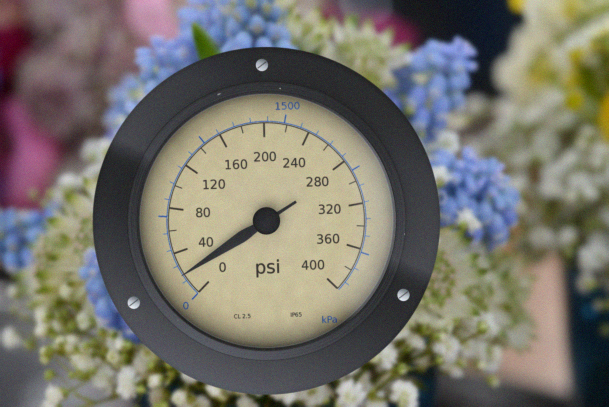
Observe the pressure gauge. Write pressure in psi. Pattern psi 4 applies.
psi 20
